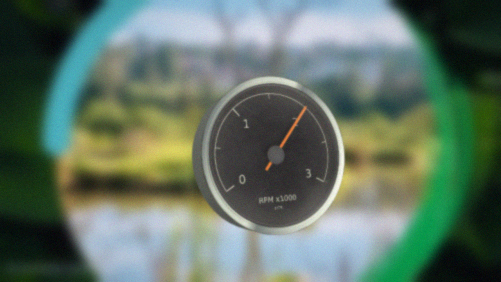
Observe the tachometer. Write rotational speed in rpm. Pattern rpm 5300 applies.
rpm 2000
